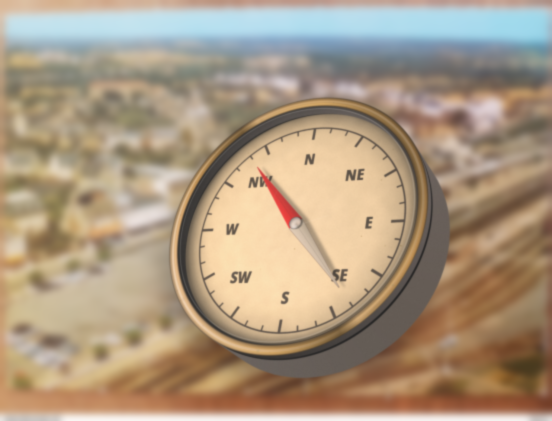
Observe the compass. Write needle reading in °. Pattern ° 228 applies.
° 320
